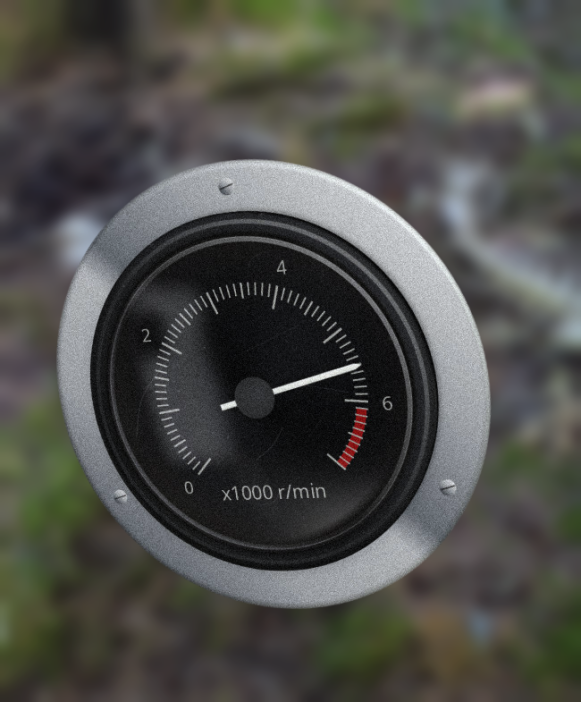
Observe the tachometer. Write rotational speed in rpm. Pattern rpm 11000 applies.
rpm 5500
